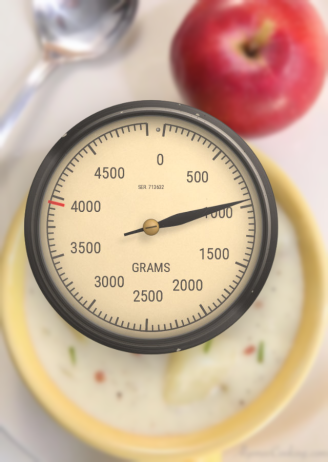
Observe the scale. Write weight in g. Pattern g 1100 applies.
g 950
